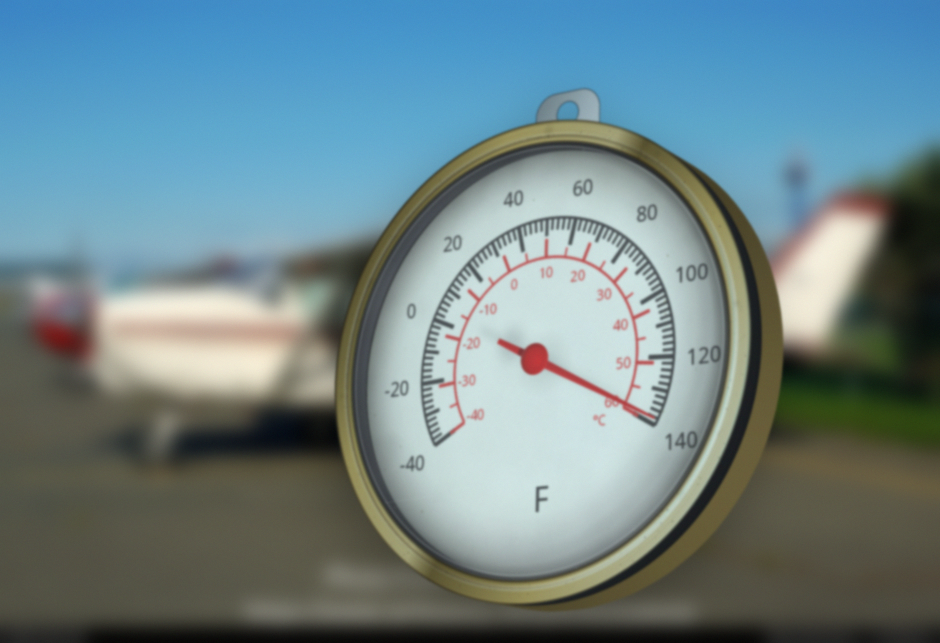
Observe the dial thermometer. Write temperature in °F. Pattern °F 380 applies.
°F 138
